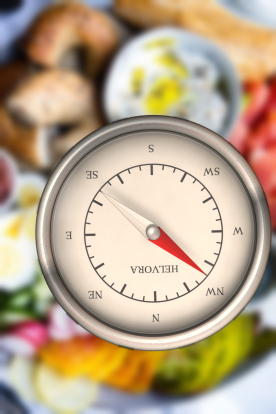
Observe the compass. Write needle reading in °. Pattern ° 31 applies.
° 310
